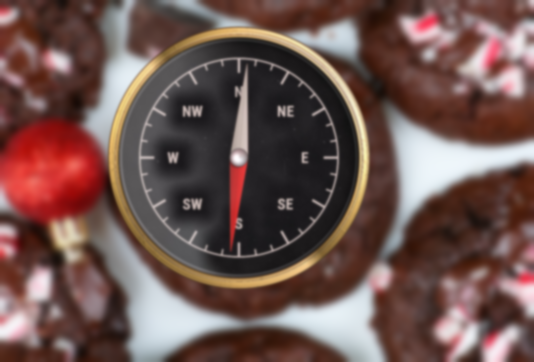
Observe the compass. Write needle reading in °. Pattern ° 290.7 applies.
° 185
